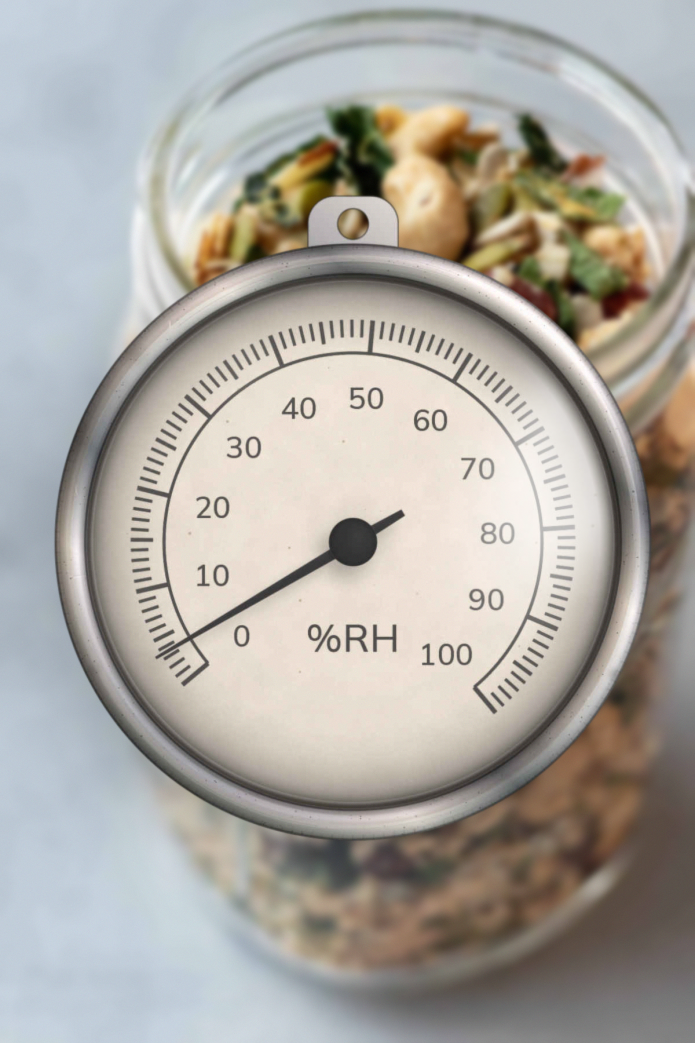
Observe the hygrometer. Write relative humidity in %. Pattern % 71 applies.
% 3.5
